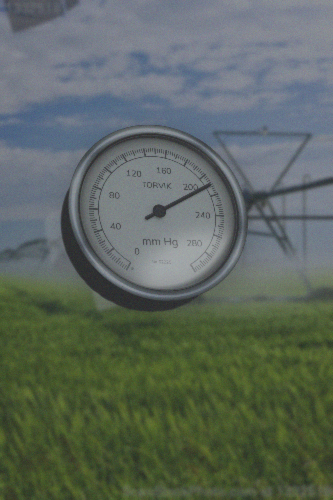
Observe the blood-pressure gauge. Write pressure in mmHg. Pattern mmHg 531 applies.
mmHg 210
